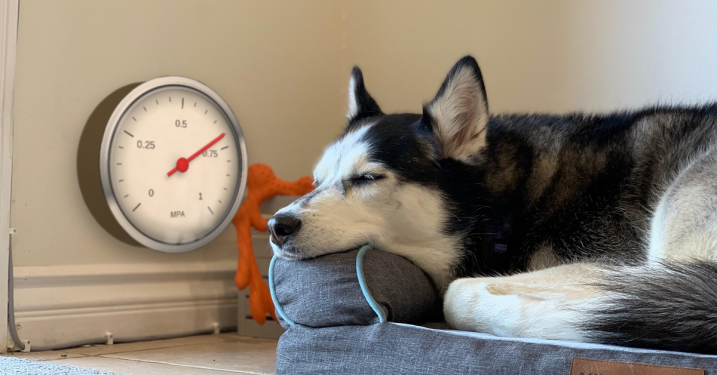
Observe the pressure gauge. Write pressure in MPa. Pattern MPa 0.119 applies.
MPa 0.7
